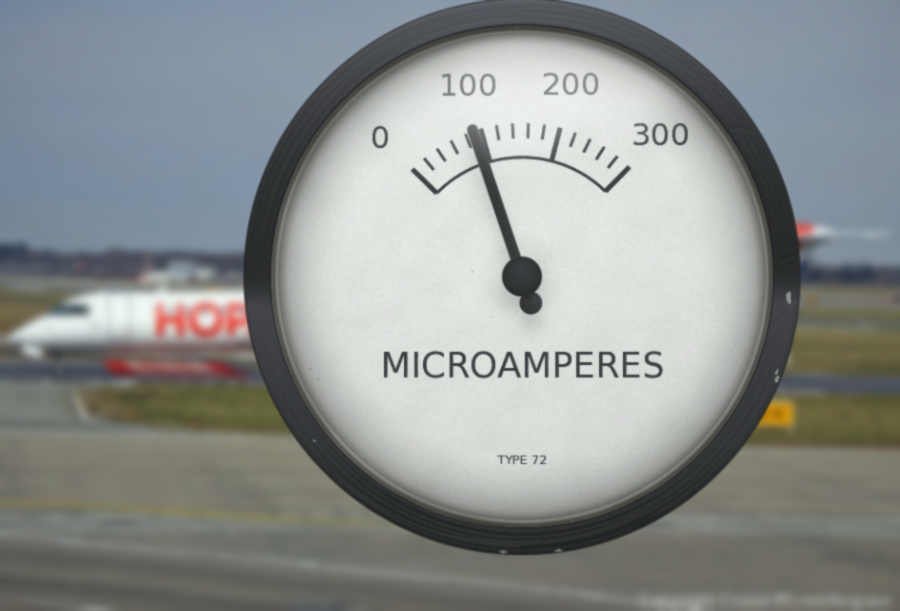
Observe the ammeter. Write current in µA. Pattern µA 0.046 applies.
µA 90
